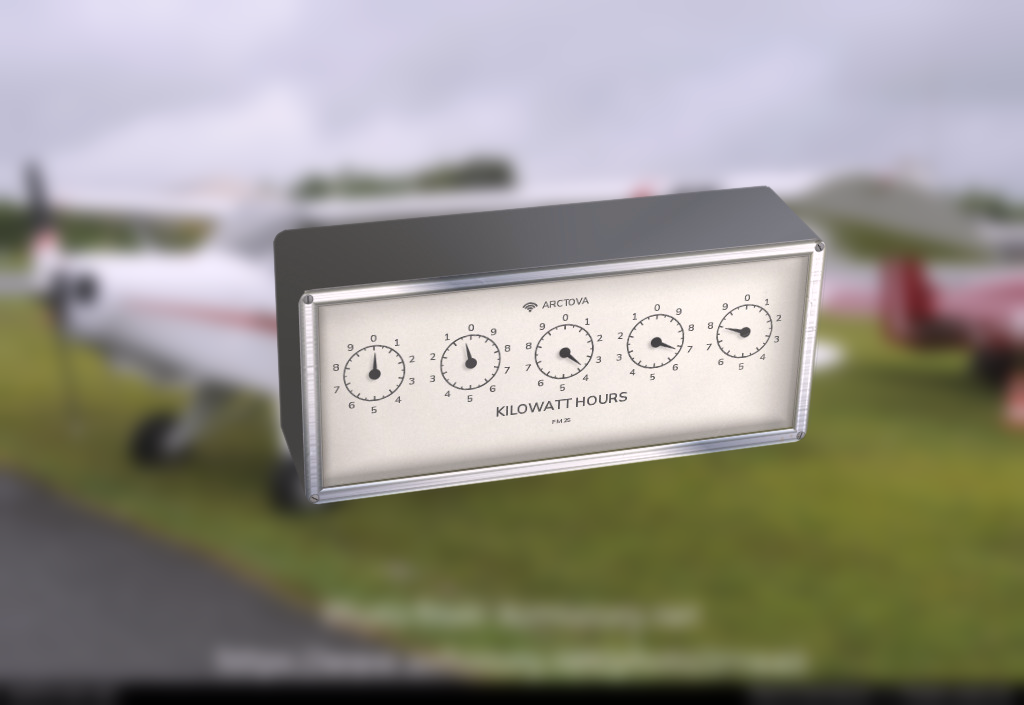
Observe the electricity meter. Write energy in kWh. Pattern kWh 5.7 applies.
kWh 368
